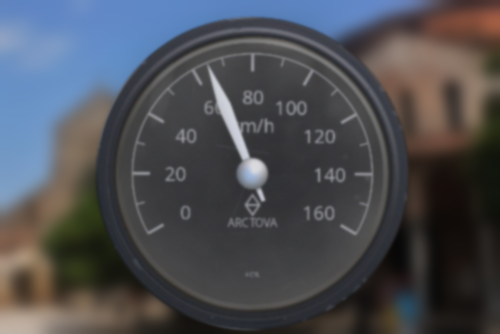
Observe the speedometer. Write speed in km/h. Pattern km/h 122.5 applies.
km/h 65
